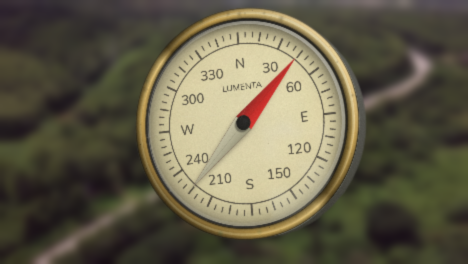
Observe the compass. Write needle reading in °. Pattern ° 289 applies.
° 45
